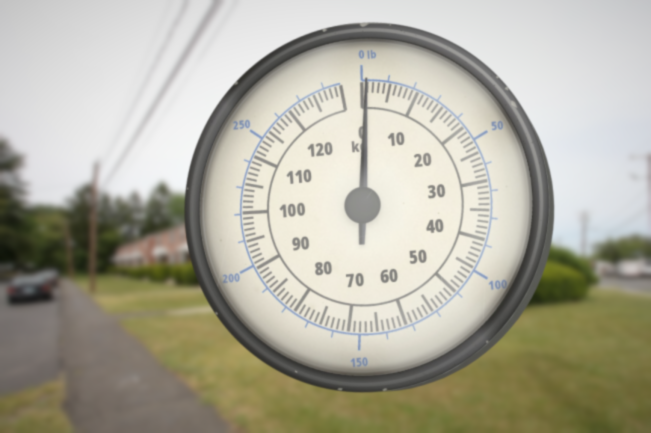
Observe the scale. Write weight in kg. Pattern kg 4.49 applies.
kg 1
